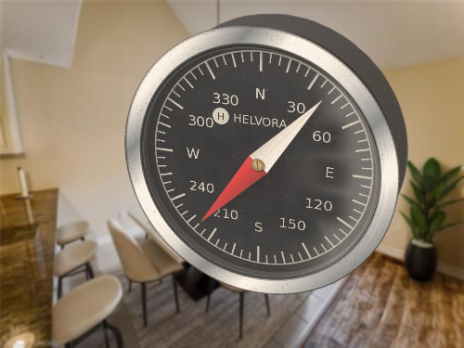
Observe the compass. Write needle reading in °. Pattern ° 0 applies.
° 220
